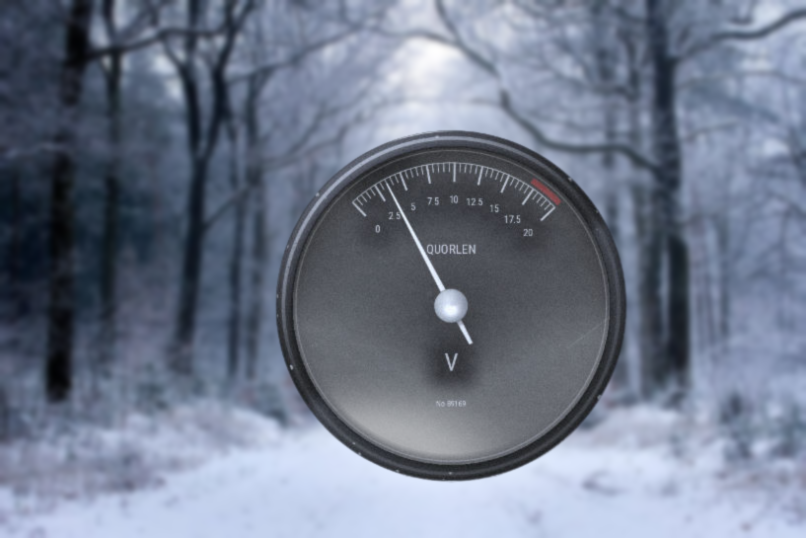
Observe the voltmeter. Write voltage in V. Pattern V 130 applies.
V 3.5
